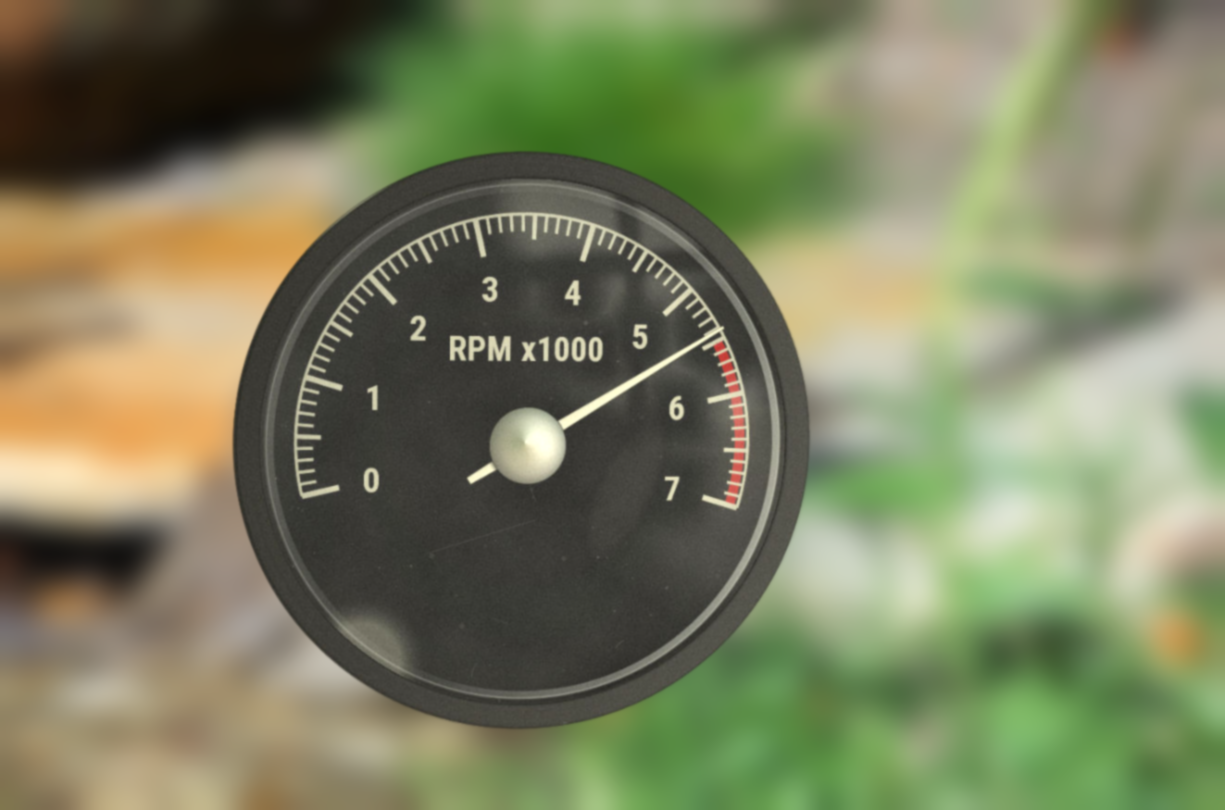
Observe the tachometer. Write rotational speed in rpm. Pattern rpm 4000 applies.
rpm 5400
